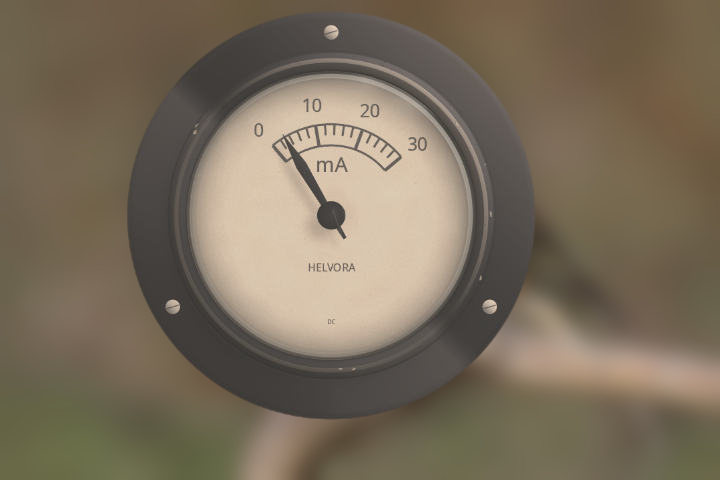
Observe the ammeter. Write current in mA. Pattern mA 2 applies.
mA 3
